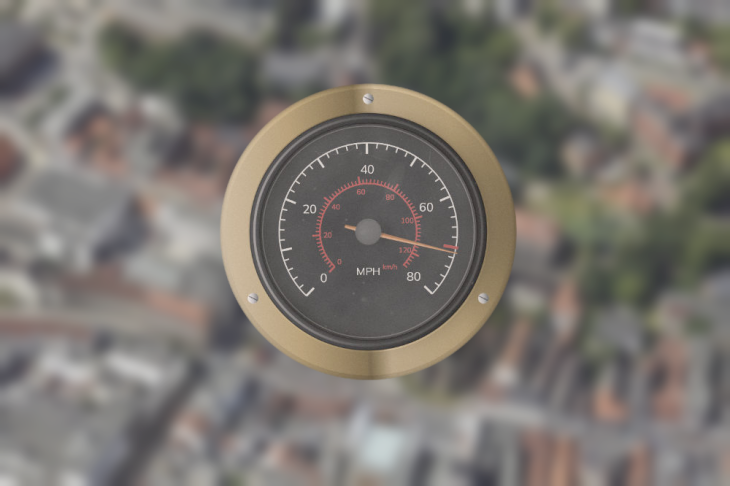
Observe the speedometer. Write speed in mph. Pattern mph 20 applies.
mph 71
